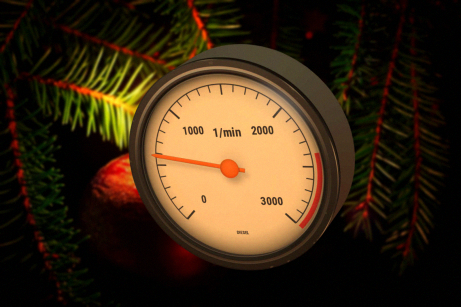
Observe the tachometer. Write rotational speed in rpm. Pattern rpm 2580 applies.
rpm 600
